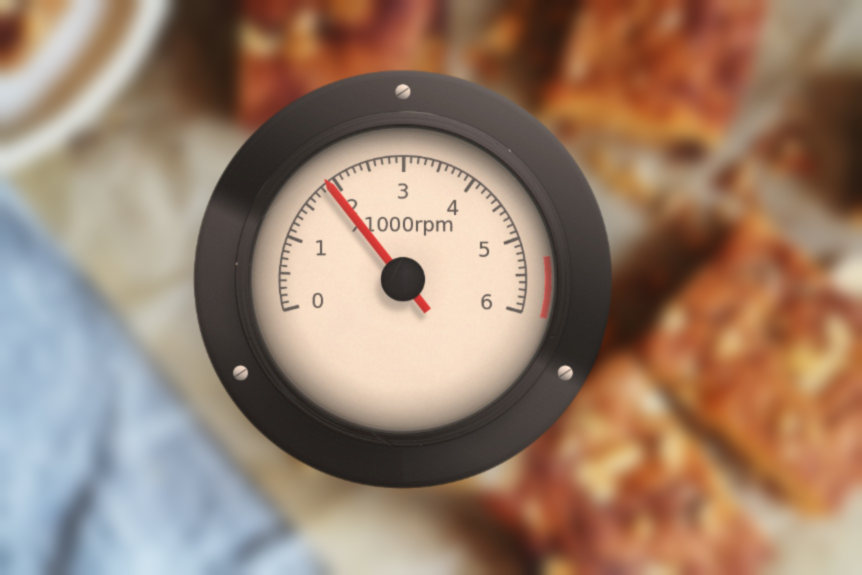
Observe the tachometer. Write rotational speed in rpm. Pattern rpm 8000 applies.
rpm 1900
